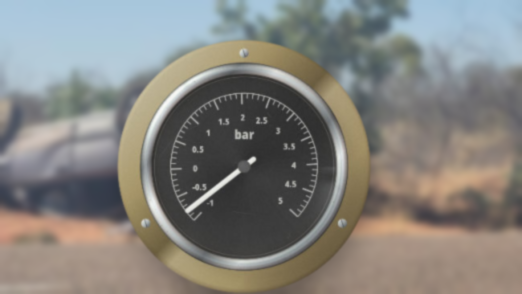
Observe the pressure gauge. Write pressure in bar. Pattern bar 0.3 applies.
bar -0.8
